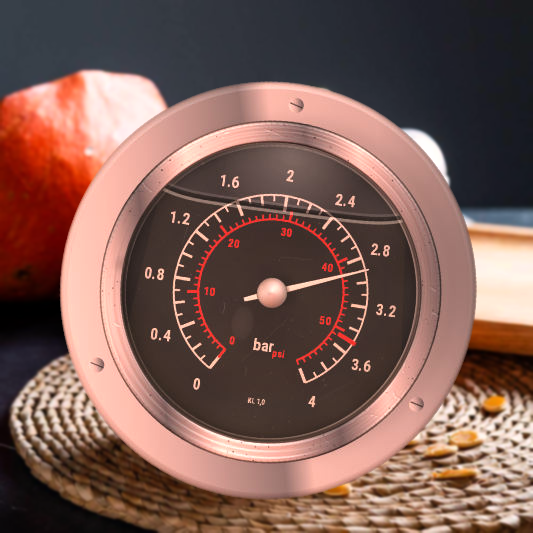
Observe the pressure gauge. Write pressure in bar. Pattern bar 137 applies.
bar 2.9
